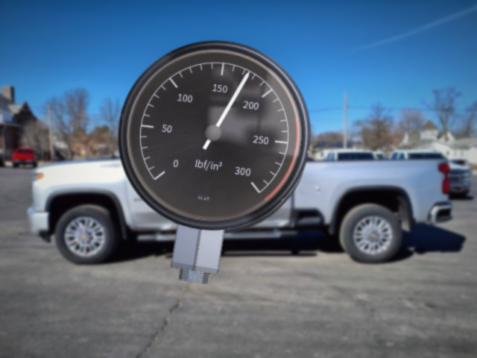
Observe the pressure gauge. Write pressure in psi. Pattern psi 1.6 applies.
psi 175
